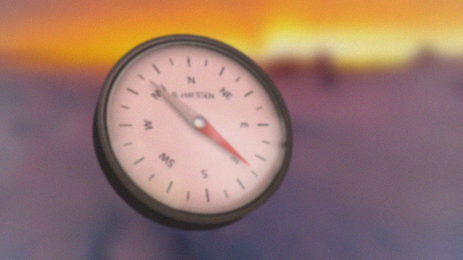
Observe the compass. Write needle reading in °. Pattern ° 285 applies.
° 135
